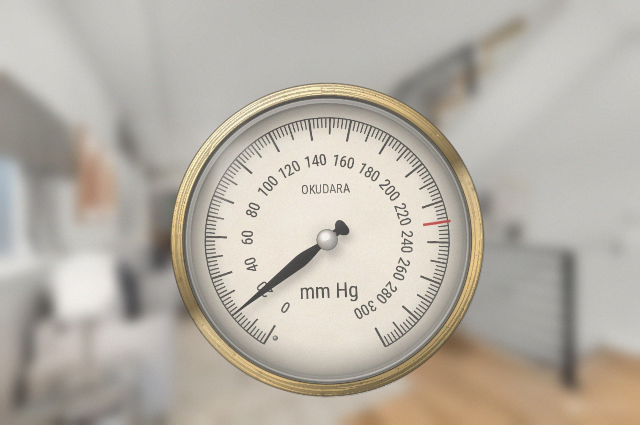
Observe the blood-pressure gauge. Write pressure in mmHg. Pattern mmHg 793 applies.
mmHg 20
